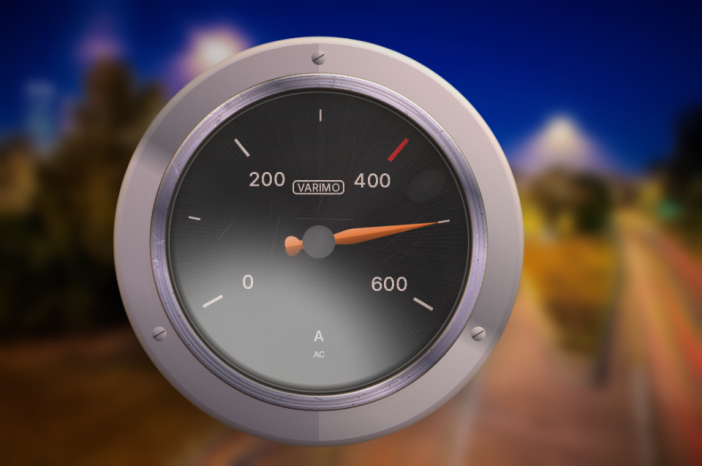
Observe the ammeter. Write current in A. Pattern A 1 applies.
A 500
